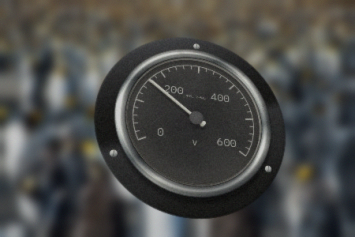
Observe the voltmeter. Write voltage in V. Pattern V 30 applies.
V 160
